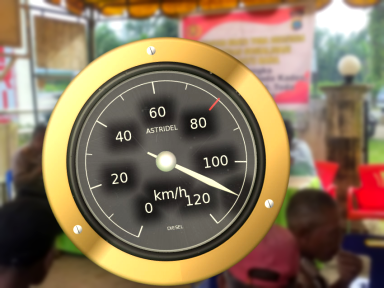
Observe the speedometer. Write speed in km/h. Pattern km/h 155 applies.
km/h 110
